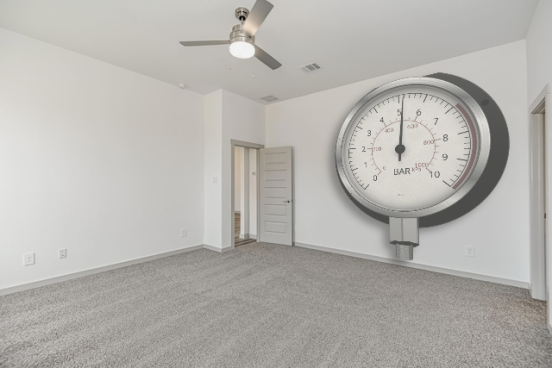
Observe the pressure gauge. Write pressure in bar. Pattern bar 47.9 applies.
bar 5.2
